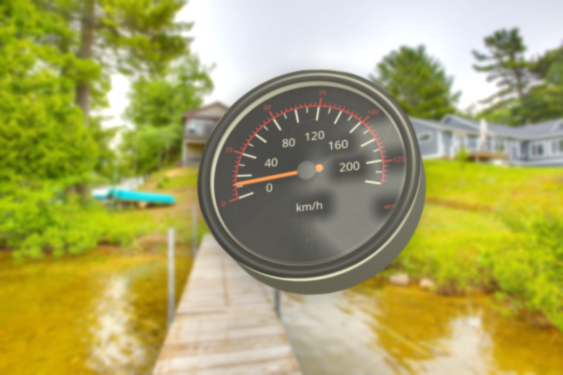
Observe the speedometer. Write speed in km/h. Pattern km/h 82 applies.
km/h 10
